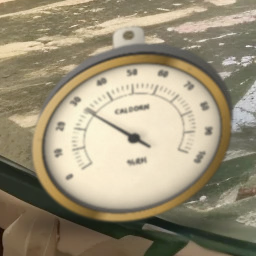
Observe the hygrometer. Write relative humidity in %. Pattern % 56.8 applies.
% 30
